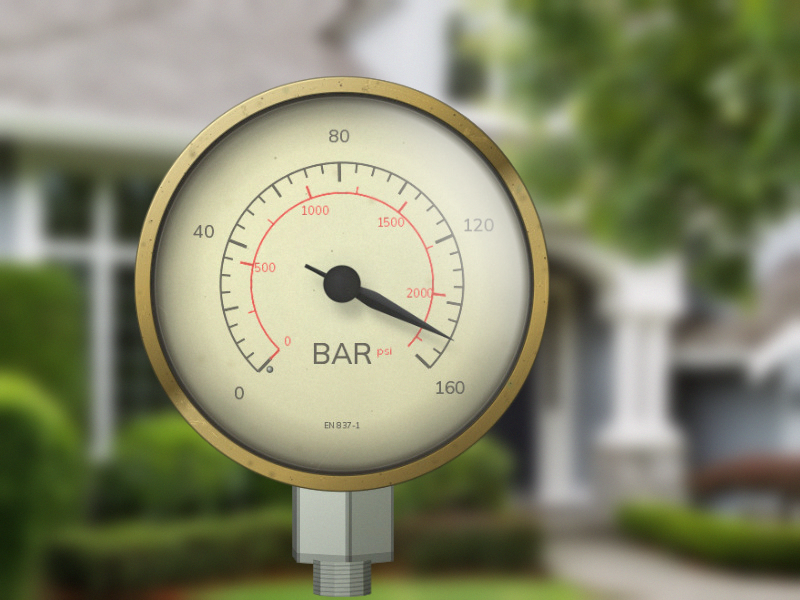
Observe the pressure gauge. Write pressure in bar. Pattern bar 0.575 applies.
bar 150
